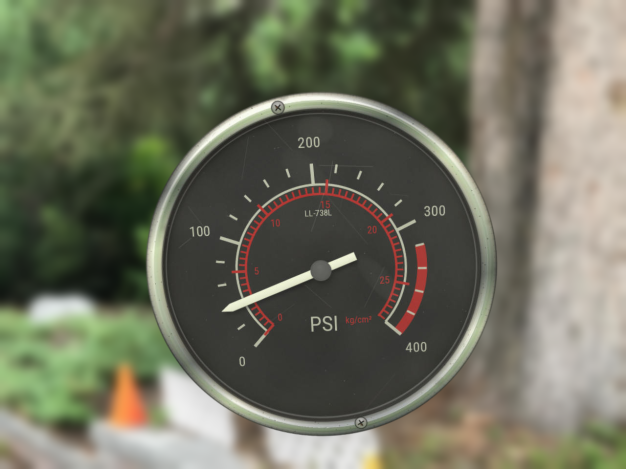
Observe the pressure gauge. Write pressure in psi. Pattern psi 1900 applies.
psi 40
